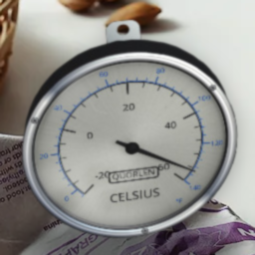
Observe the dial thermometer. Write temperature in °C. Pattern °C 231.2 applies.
°C 56
